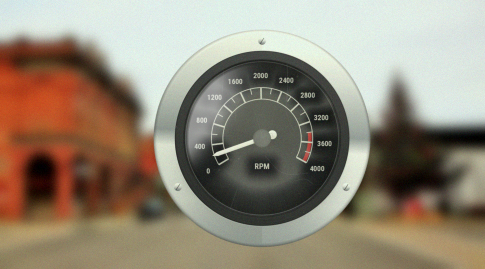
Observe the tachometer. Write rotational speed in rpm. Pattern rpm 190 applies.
rpm 200
